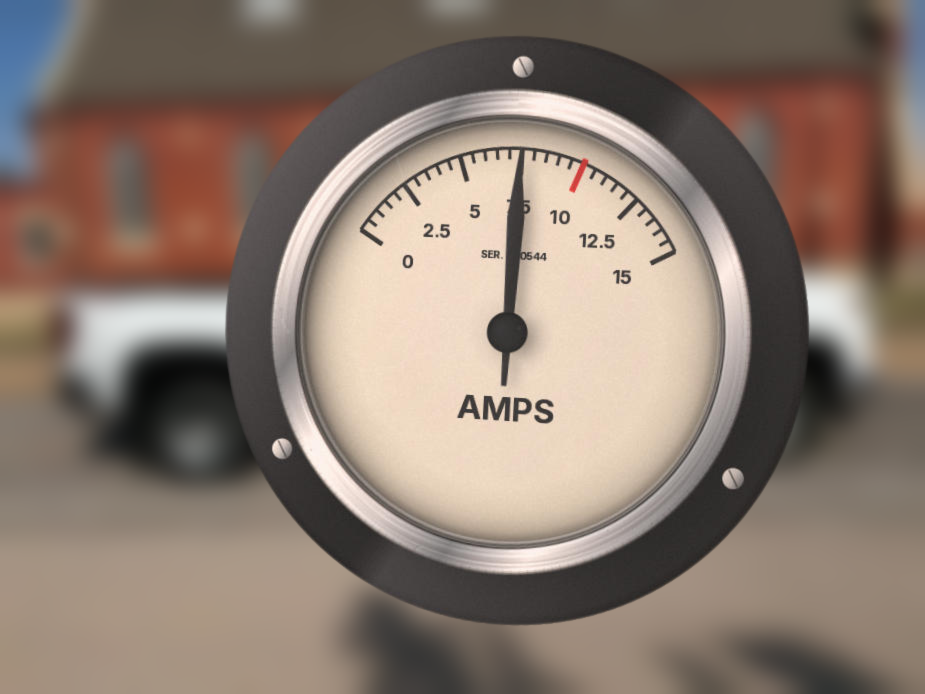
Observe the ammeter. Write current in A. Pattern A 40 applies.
A 7.5
